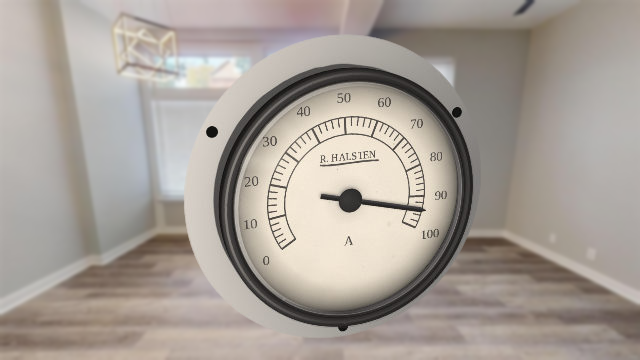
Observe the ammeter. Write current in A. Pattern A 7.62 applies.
A 94
